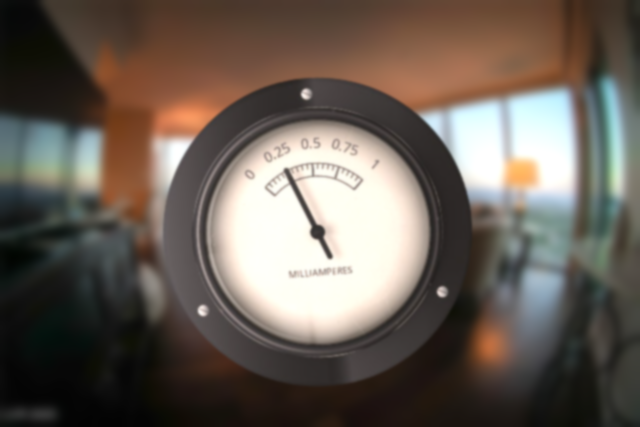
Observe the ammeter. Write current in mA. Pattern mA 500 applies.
mA 0.25
